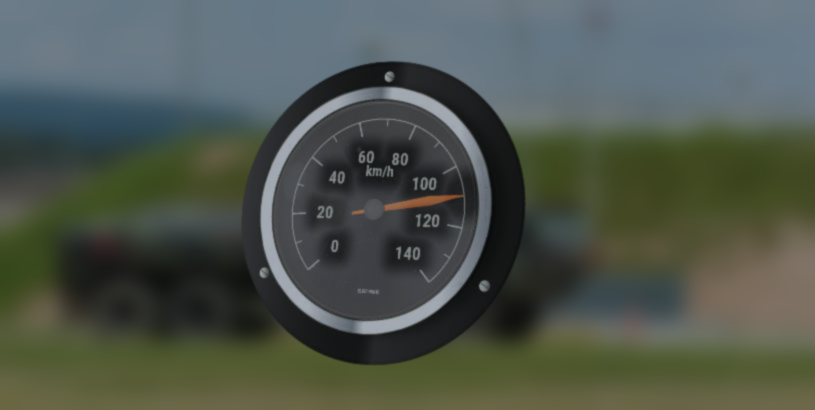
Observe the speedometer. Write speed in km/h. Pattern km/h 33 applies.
km/h 110
